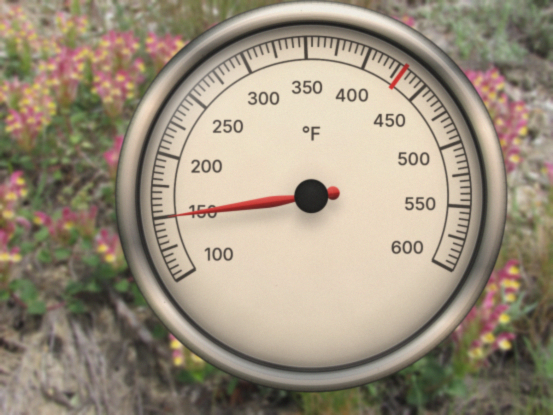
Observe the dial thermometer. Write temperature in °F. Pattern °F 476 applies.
°F 150
